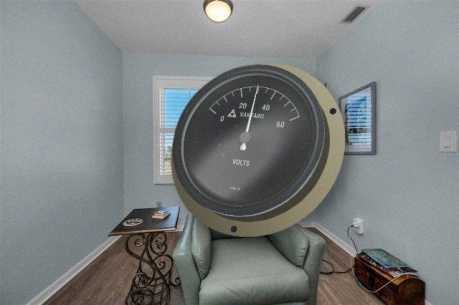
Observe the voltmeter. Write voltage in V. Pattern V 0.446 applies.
V 30
